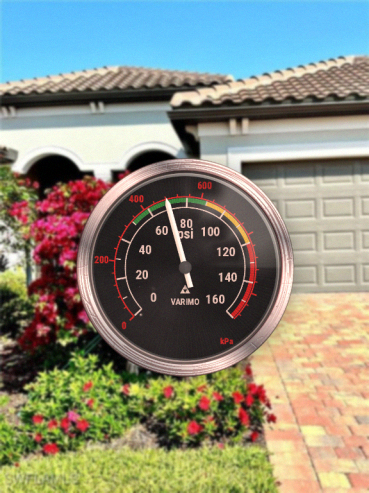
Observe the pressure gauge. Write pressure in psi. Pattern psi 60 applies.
psi 70
